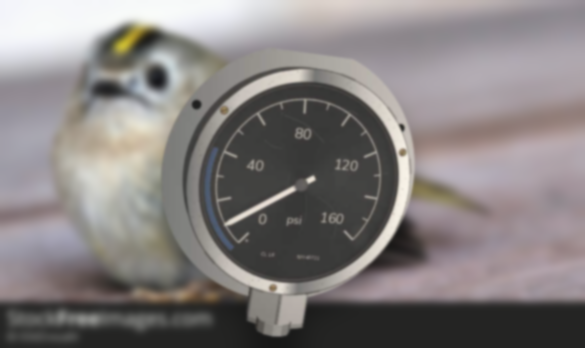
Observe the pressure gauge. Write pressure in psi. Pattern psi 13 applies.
psi 10
